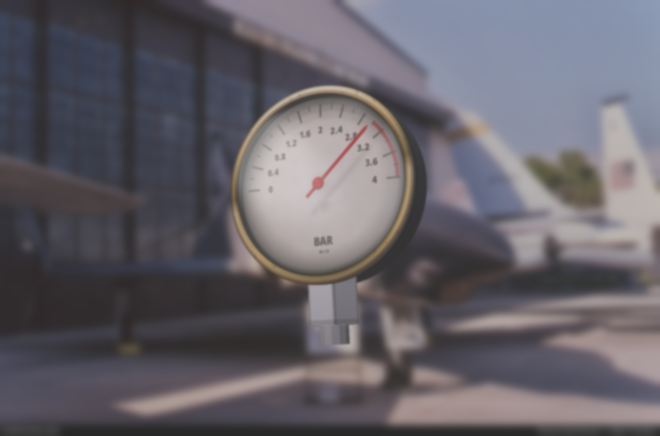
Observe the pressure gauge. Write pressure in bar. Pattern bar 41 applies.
bar 3
